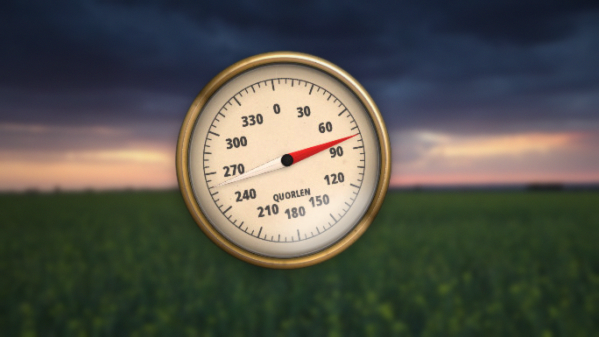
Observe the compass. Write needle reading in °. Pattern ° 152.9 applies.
° 80
